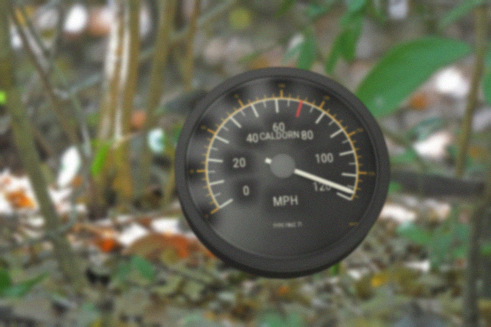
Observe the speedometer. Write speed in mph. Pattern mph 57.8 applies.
mph 117.5
